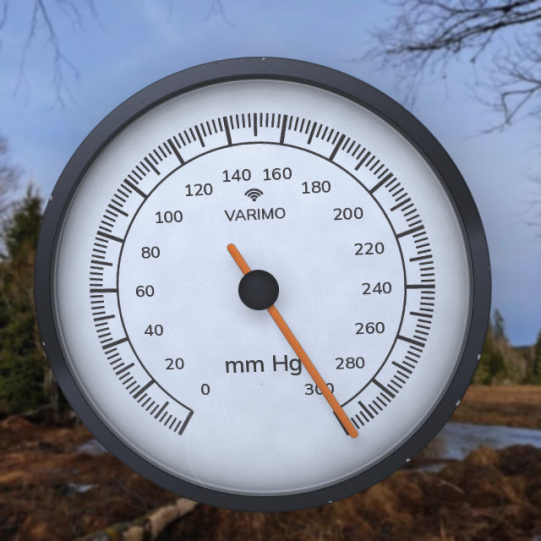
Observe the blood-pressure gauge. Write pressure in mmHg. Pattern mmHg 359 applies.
mmHg 298
